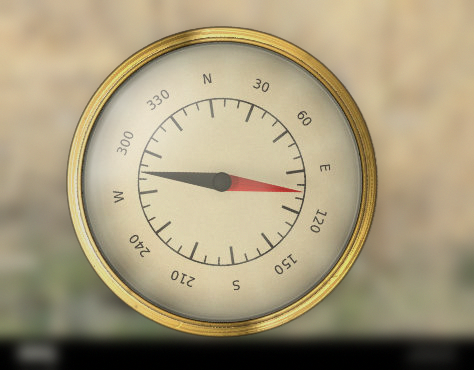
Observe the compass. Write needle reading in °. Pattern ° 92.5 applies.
° 105
